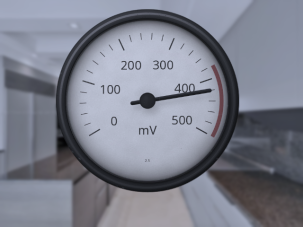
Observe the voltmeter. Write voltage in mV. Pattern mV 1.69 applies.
mV 420
